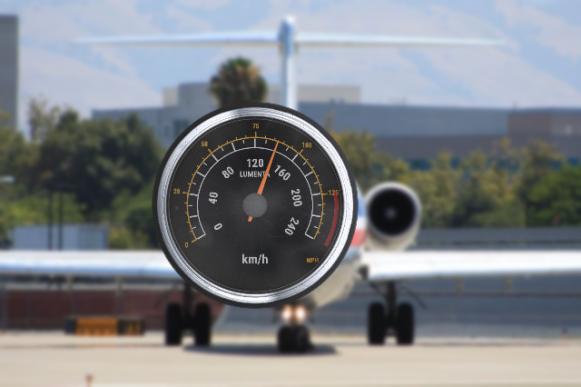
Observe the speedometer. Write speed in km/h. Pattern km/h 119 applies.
km/h 140
